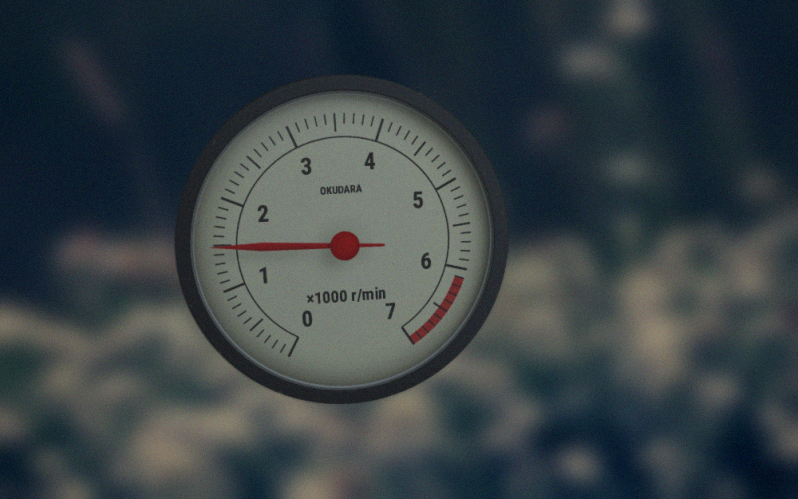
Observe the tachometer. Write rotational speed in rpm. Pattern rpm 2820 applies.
rpm 1500
